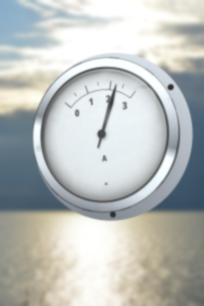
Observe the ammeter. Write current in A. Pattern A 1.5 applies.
A 2.25
